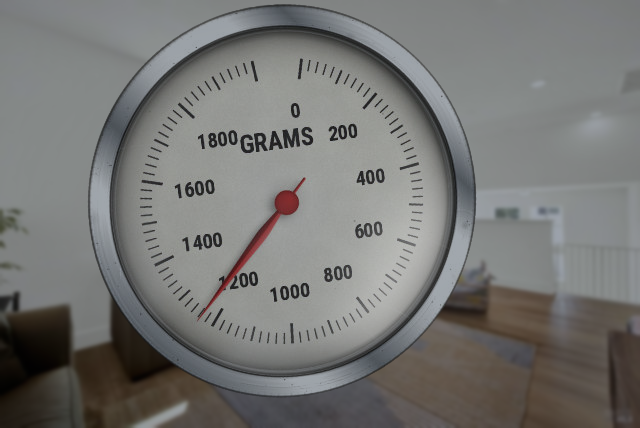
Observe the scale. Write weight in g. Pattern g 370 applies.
g 1240
